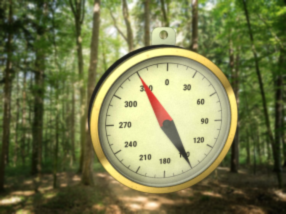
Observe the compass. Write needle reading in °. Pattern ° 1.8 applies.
° 330
